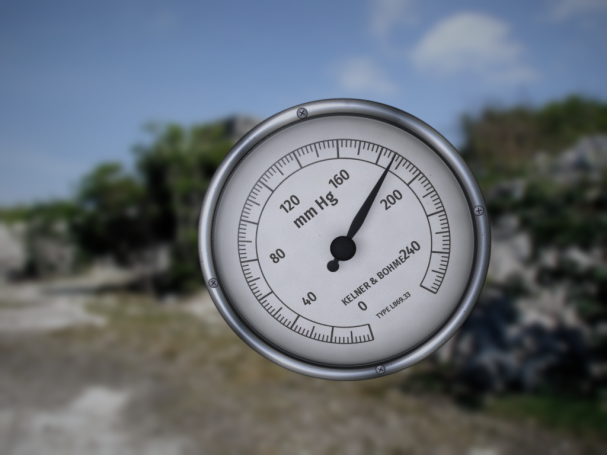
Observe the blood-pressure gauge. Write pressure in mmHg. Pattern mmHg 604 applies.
mmHg 186
